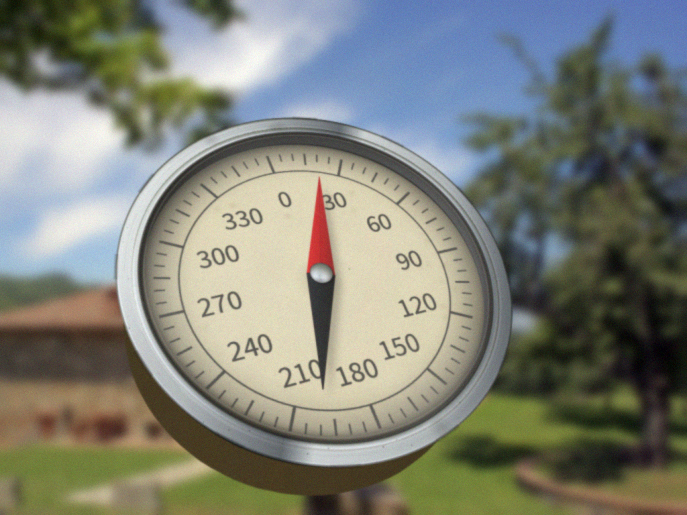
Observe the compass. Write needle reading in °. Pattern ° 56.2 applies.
° 20
